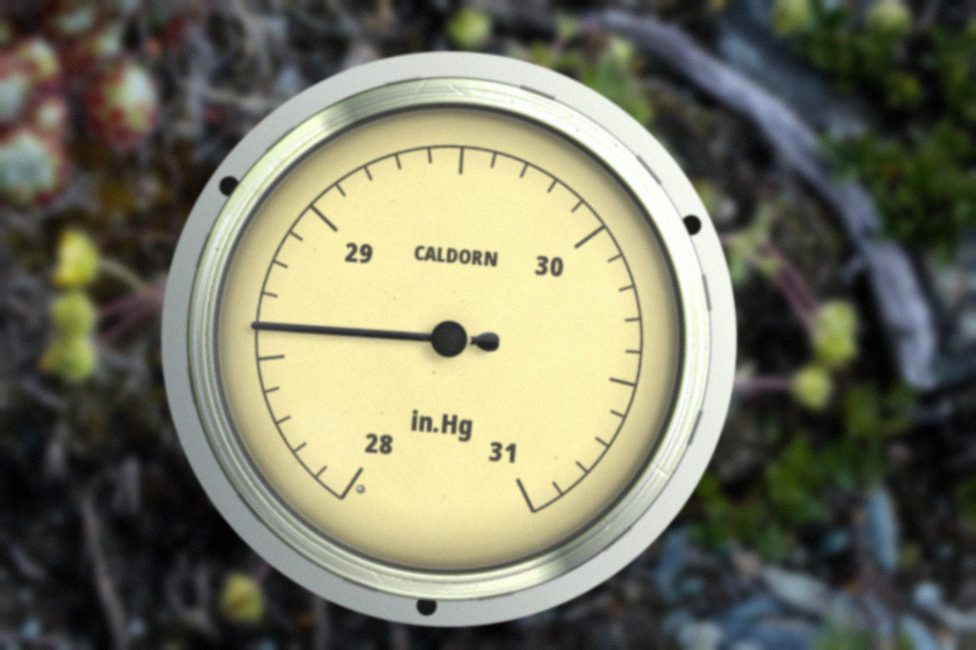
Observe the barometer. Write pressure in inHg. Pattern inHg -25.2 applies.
inHg 28.6
